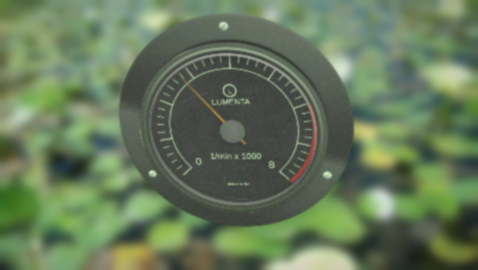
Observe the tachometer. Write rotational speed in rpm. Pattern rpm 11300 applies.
rpm 2800
